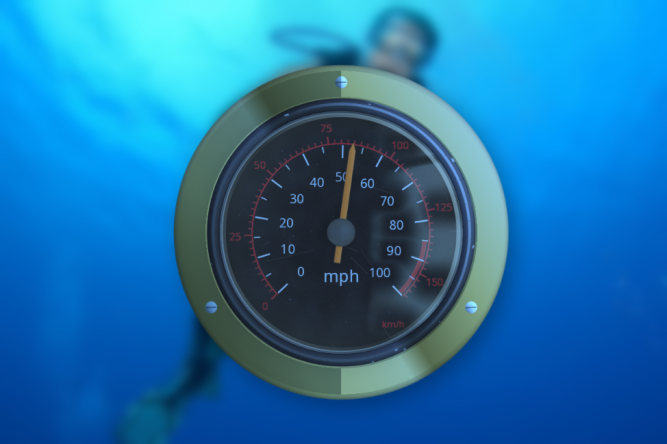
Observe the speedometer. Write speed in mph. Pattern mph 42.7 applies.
mph 52.5
